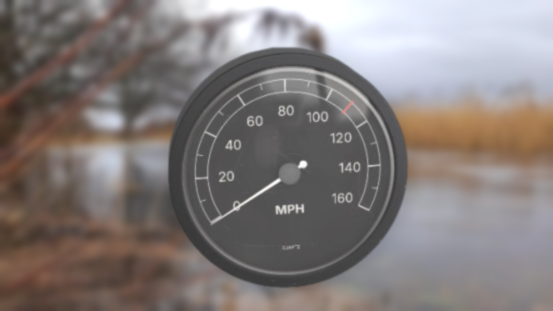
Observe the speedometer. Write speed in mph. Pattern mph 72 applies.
mph 0
